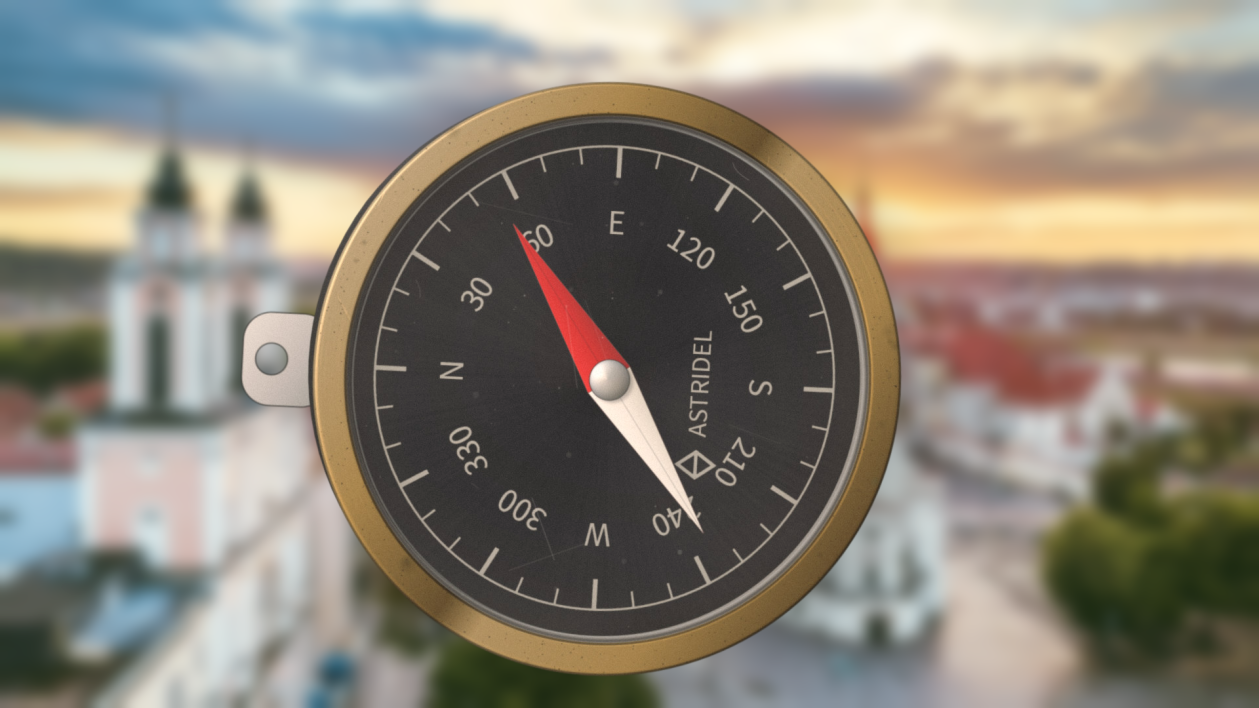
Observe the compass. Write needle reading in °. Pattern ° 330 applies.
° 55
